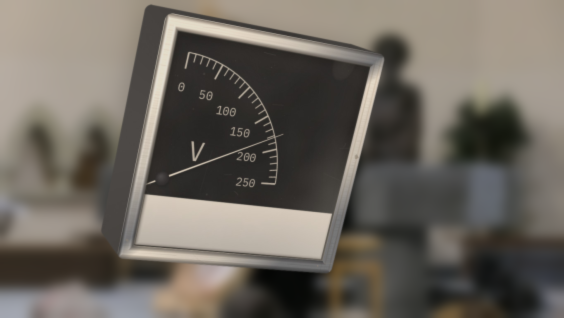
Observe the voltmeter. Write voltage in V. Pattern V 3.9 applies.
V 180
